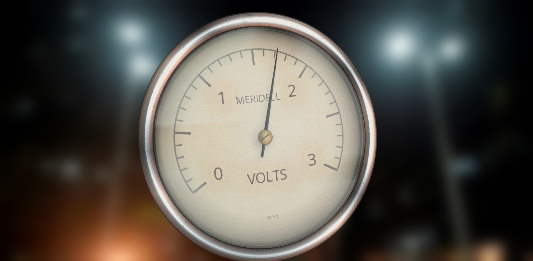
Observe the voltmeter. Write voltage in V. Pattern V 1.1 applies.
V 1.7
